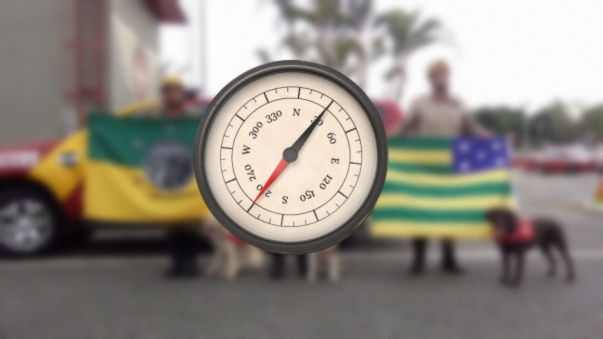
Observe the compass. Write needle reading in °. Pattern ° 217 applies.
° 210
